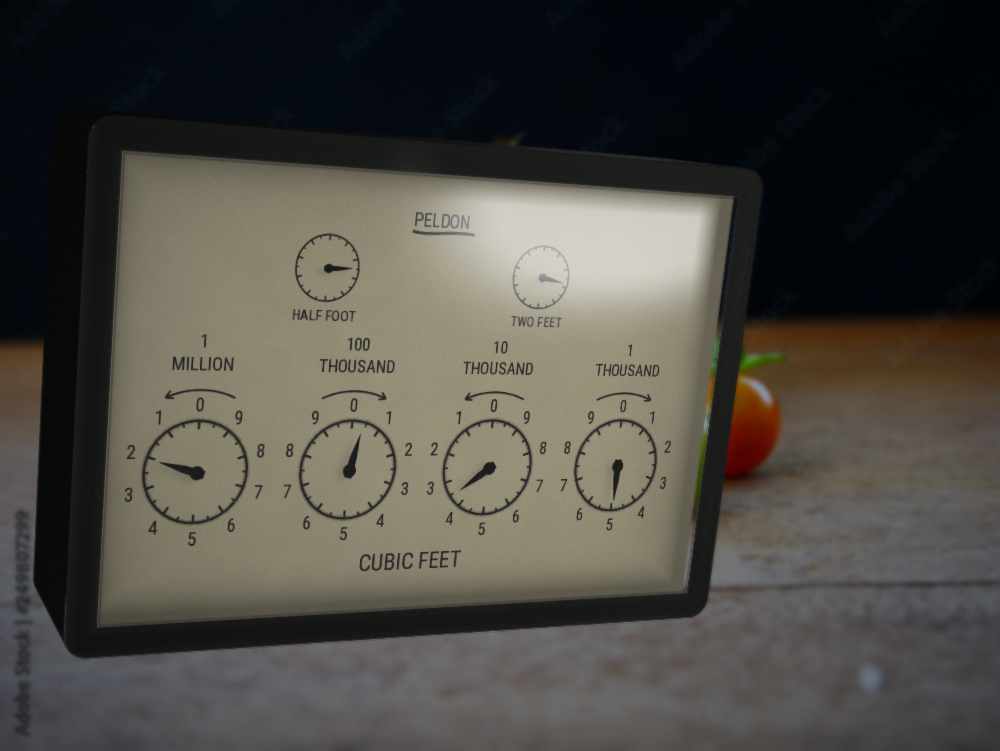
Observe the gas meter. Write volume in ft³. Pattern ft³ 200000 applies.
ft³ 203500
